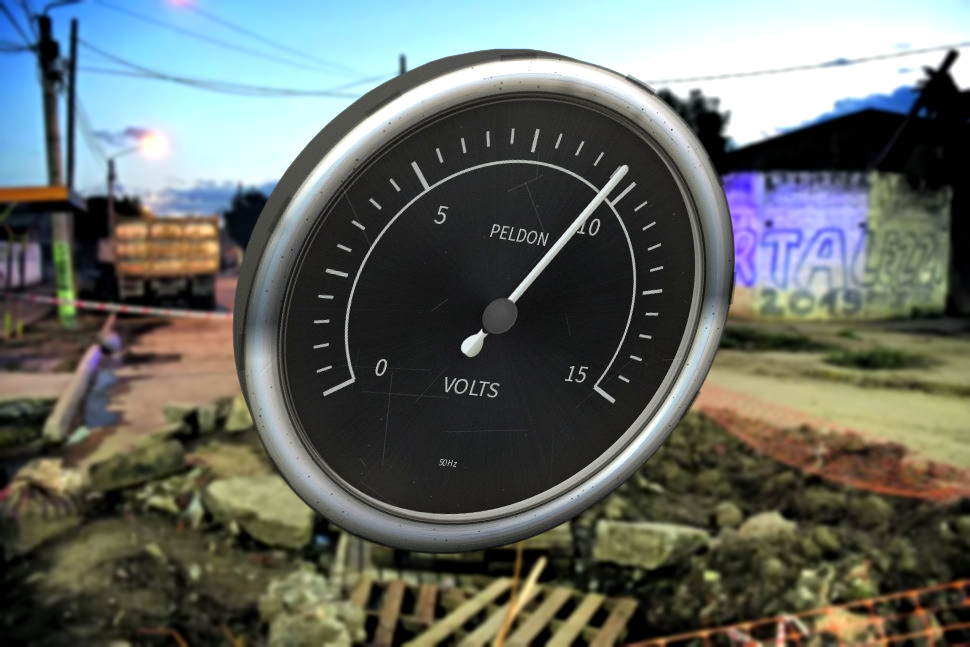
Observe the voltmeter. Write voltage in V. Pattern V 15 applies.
V 9.5
